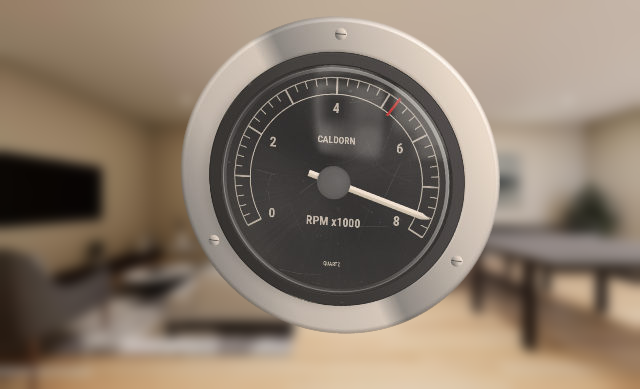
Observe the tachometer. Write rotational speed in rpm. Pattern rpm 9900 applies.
rpm 7600
